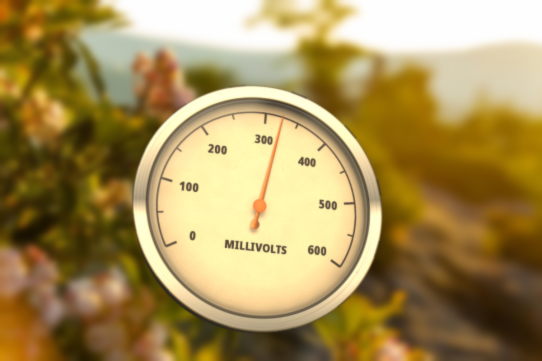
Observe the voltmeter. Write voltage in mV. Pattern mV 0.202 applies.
mV 325
